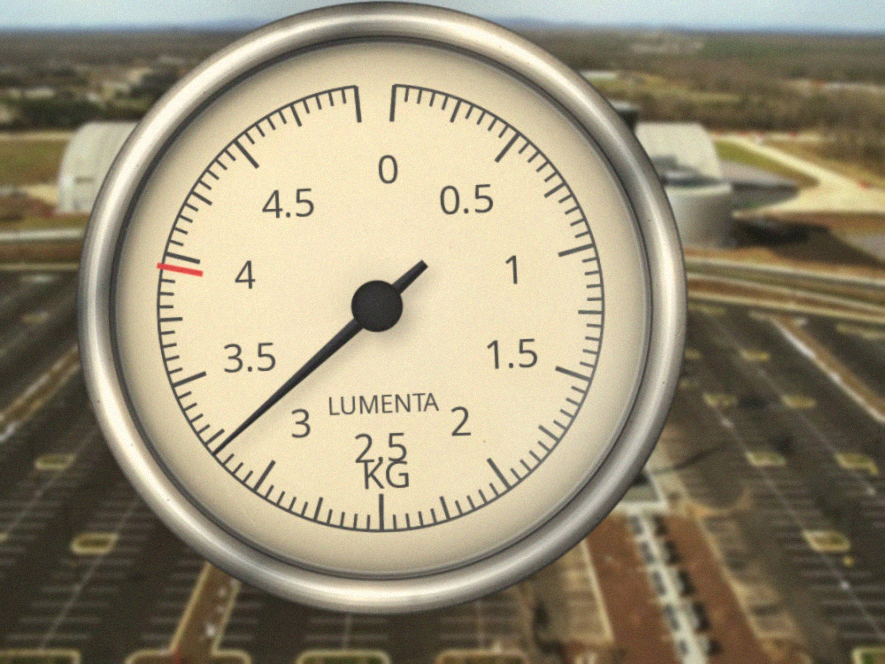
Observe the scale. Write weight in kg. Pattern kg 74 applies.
kg 3.2
